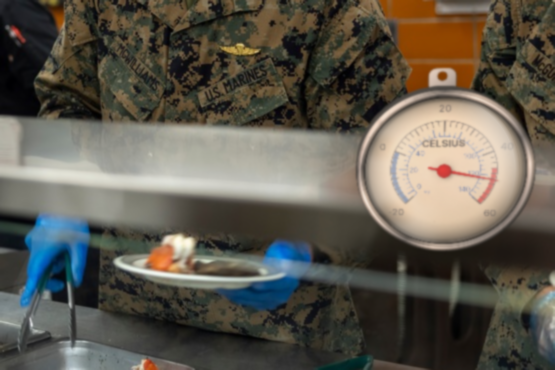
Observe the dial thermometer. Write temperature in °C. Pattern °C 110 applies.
°C 50
